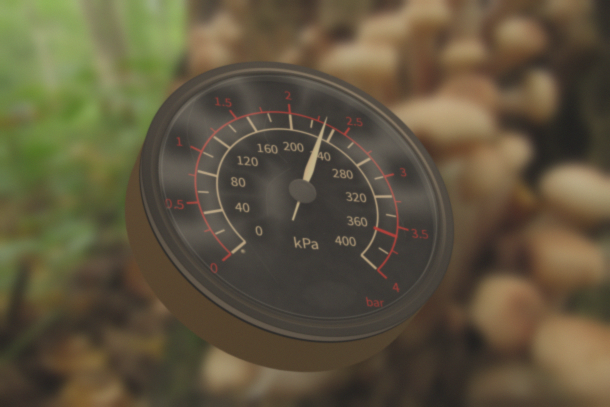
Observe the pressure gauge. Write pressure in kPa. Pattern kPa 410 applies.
kPa 230
